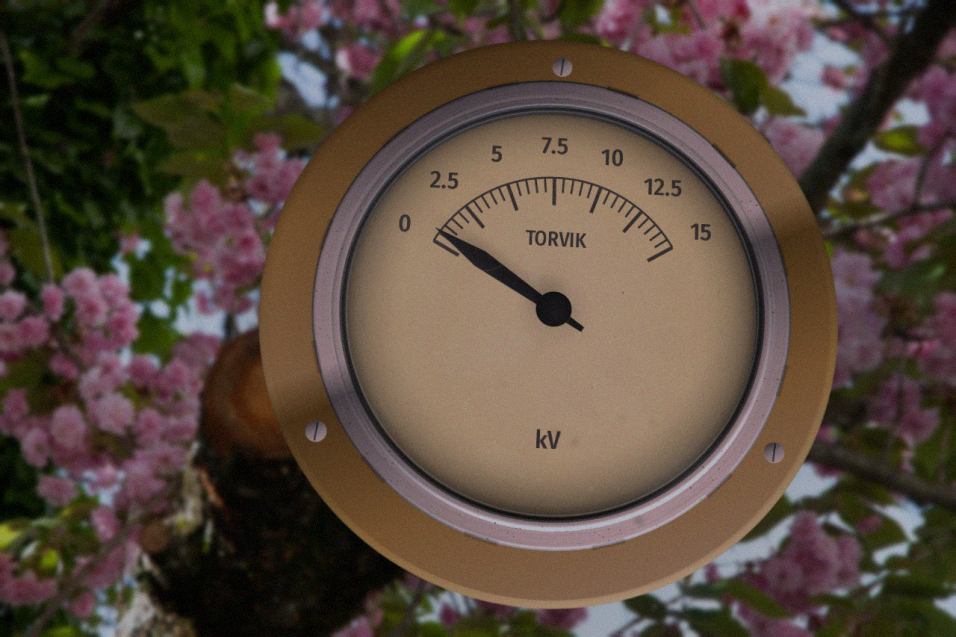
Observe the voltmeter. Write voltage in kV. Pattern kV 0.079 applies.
kV 0.5
